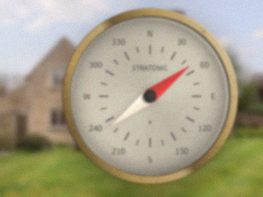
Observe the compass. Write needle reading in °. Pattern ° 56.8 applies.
° 52.5
